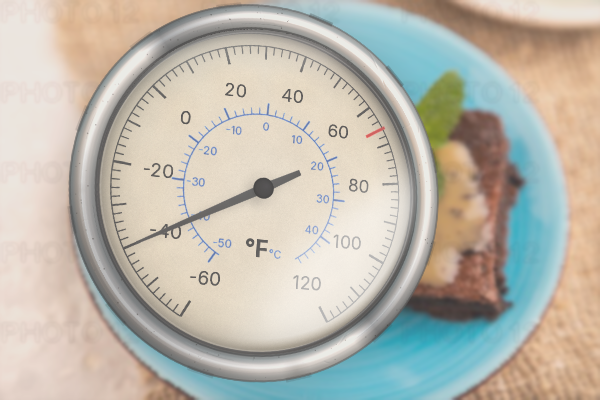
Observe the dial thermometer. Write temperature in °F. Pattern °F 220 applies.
°F -40
